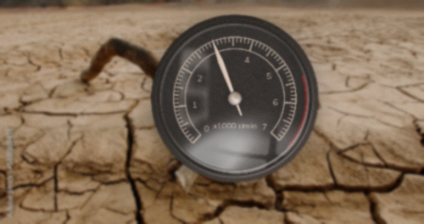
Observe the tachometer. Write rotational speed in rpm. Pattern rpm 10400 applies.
rpm 3000
